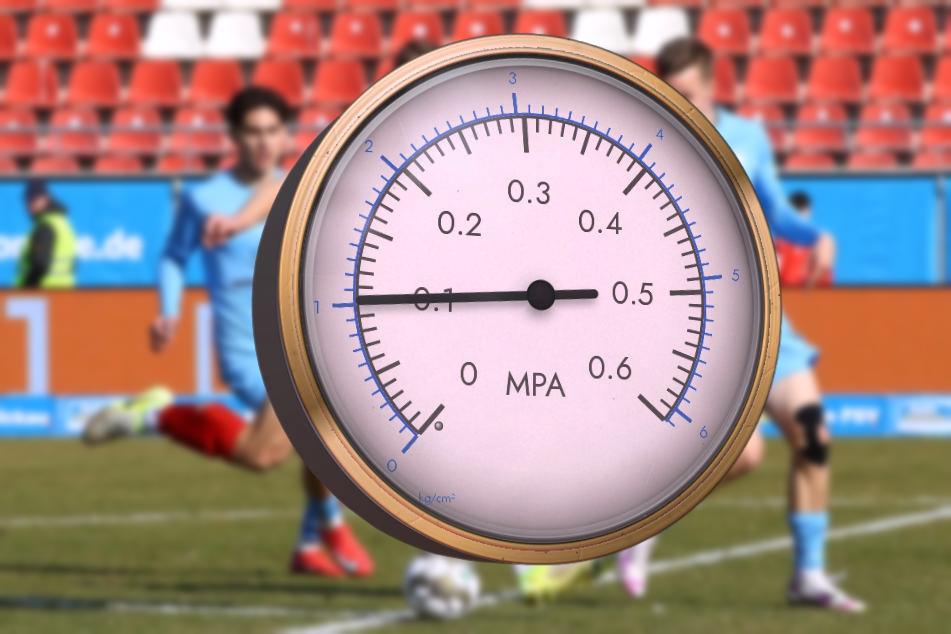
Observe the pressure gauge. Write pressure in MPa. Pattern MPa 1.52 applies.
MPa 0.1
